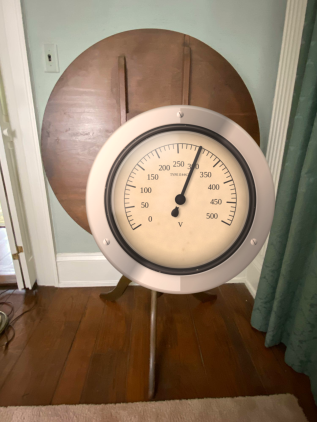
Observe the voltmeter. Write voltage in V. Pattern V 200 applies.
V 300
